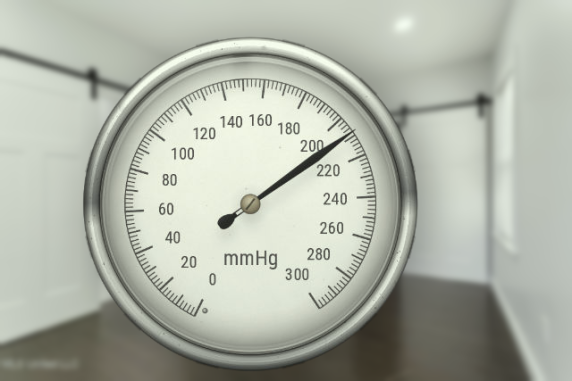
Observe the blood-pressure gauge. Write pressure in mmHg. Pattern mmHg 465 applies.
mmHg 208
